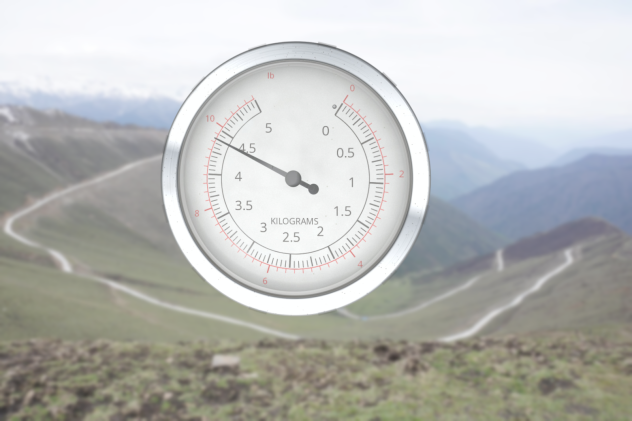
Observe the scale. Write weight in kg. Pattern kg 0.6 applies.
kg 4.4
